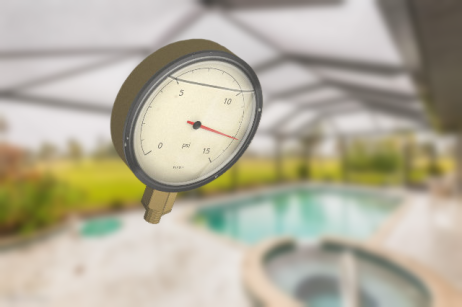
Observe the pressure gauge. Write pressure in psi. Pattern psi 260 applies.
psi 13
